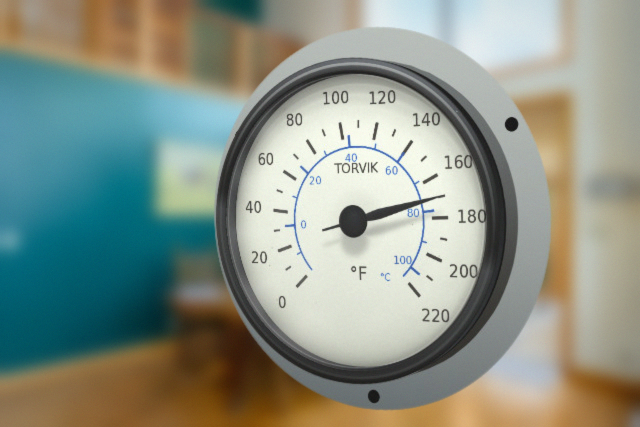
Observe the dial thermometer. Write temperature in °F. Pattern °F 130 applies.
°F 170
